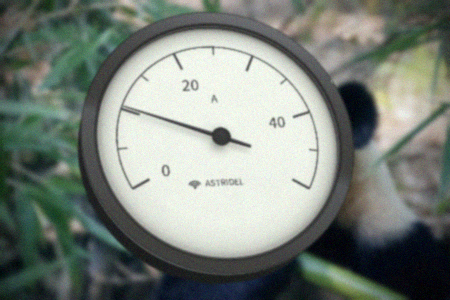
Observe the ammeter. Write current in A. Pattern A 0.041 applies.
A 10
